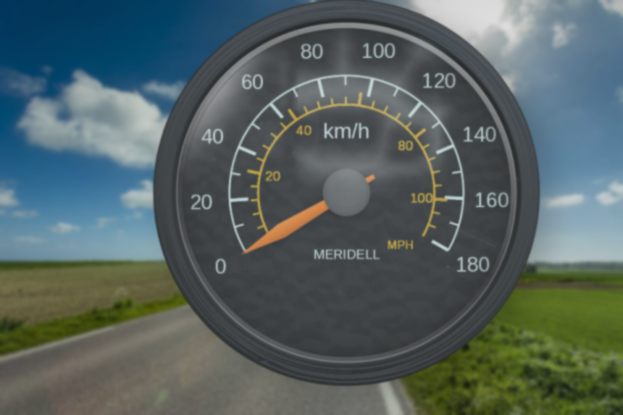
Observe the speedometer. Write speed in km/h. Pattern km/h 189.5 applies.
km/h 0
